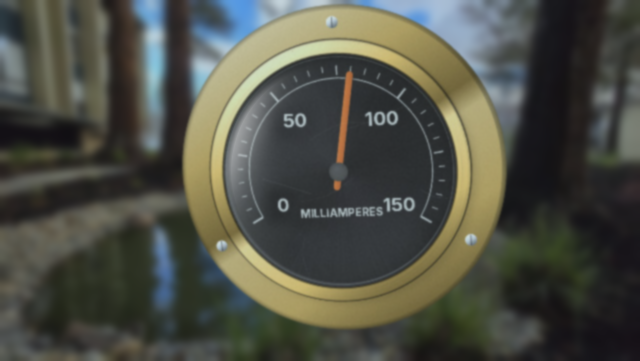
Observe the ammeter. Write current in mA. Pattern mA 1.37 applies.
mA 80
